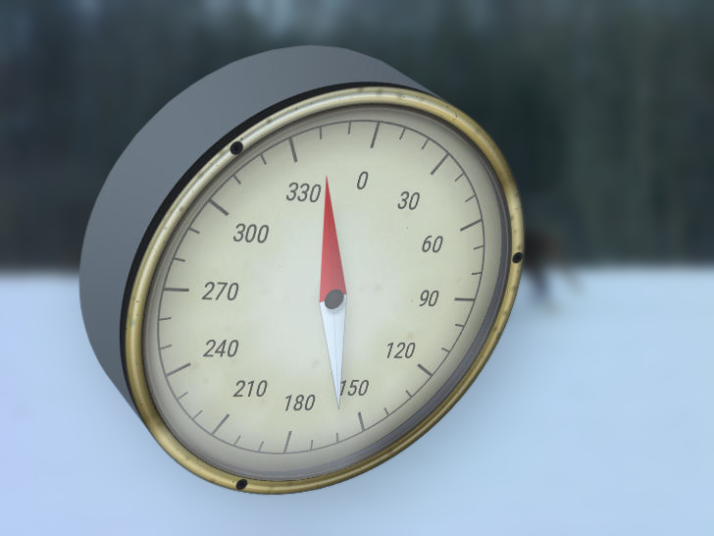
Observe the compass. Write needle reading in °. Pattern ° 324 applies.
° 340
